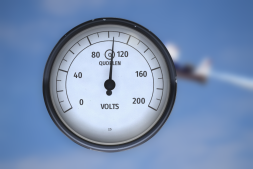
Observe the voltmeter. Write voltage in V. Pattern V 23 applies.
V 105
